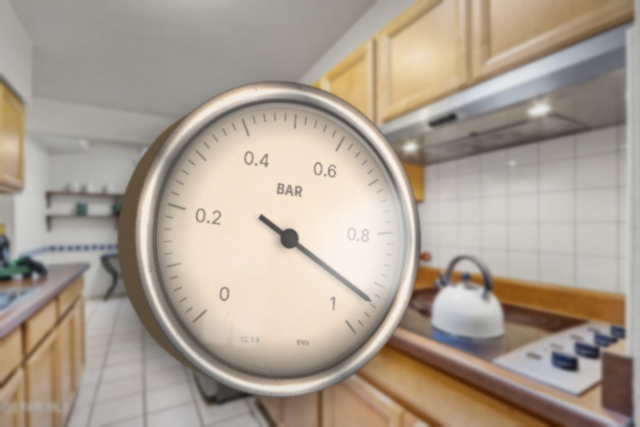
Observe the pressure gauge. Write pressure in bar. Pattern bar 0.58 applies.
bar 0.94
